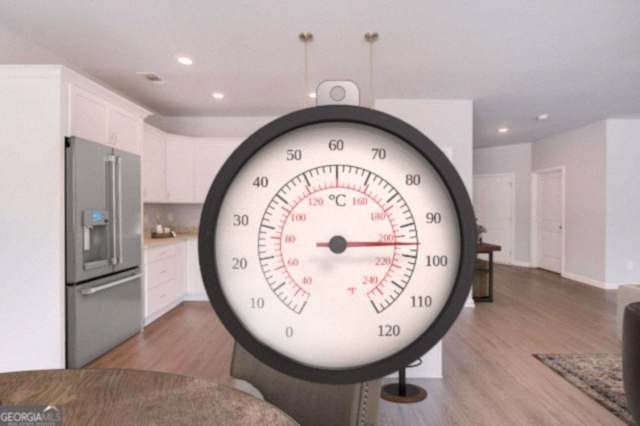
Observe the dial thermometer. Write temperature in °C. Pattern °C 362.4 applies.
°C 96
